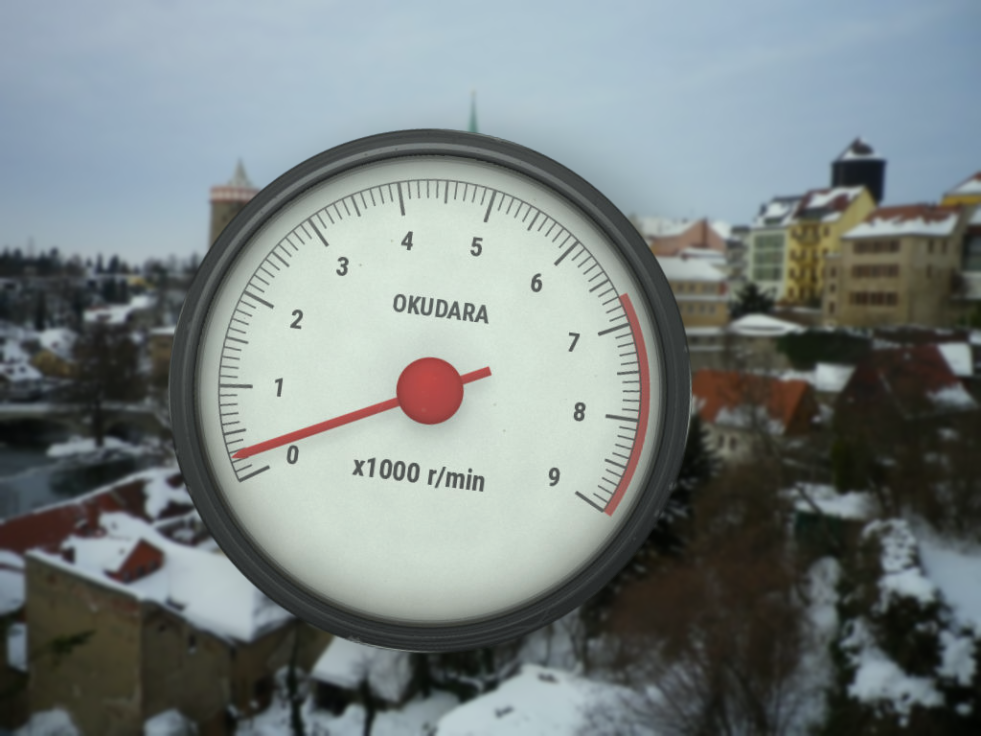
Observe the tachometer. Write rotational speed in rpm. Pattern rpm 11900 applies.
rpm 250
